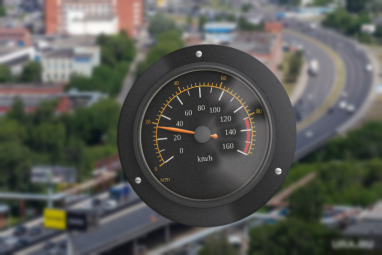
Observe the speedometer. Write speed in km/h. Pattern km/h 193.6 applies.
km/h 30
